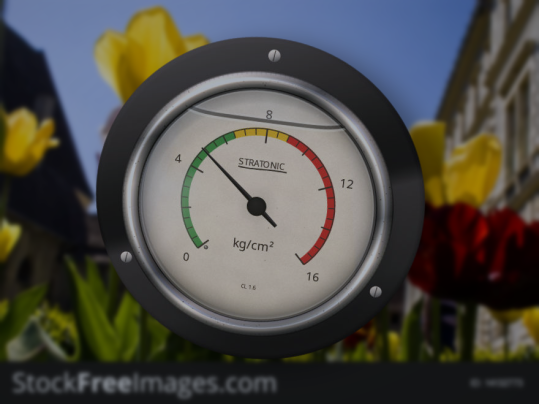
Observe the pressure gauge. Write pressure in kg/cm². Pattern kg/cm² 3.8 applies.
kg/cm² 5
